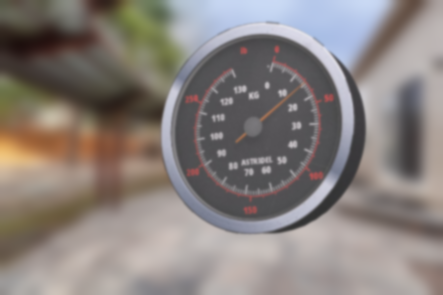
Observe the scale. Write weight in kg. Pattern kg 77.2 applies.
kg 15
